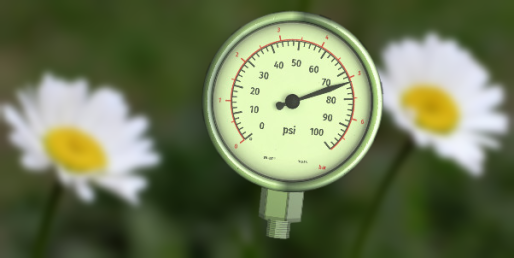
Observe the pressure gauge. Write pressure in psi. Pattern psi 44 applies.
psi 74
